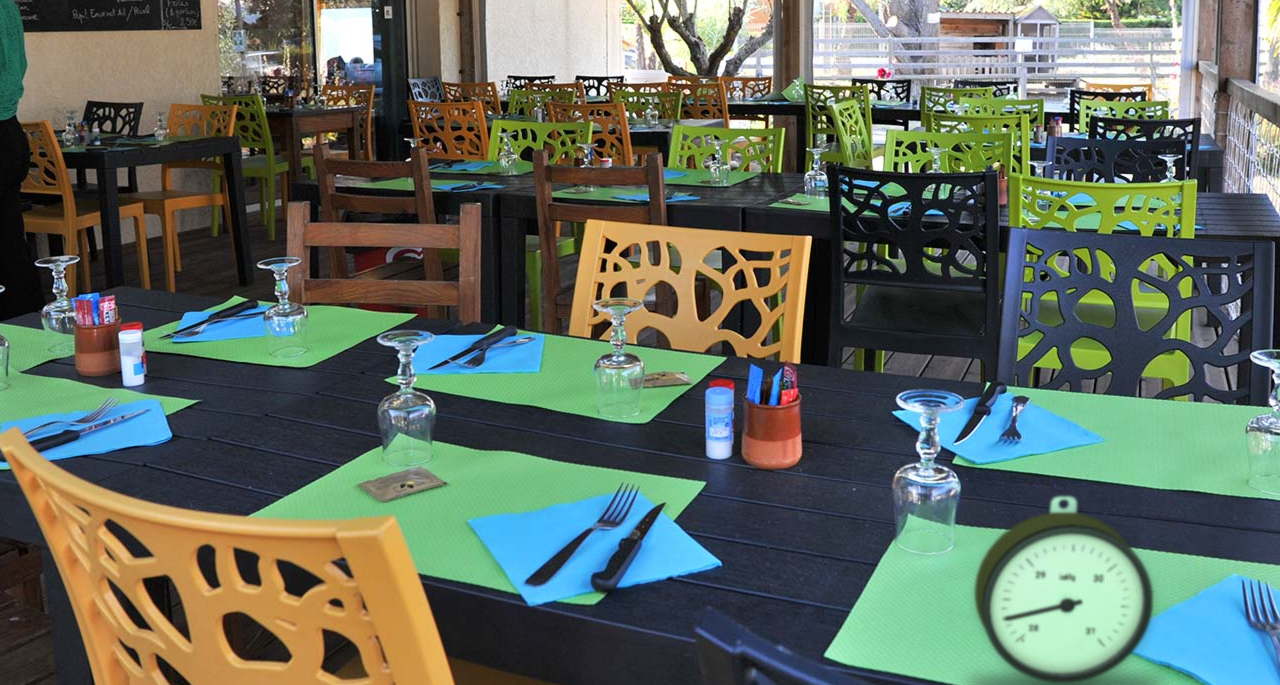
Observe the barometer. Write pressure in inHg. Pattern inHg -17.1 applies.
inHg 28.3
